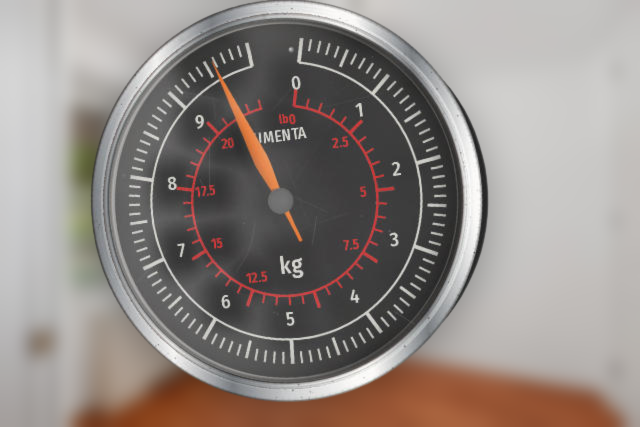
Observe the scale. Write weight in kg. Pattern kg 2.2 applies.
kg 9.6
